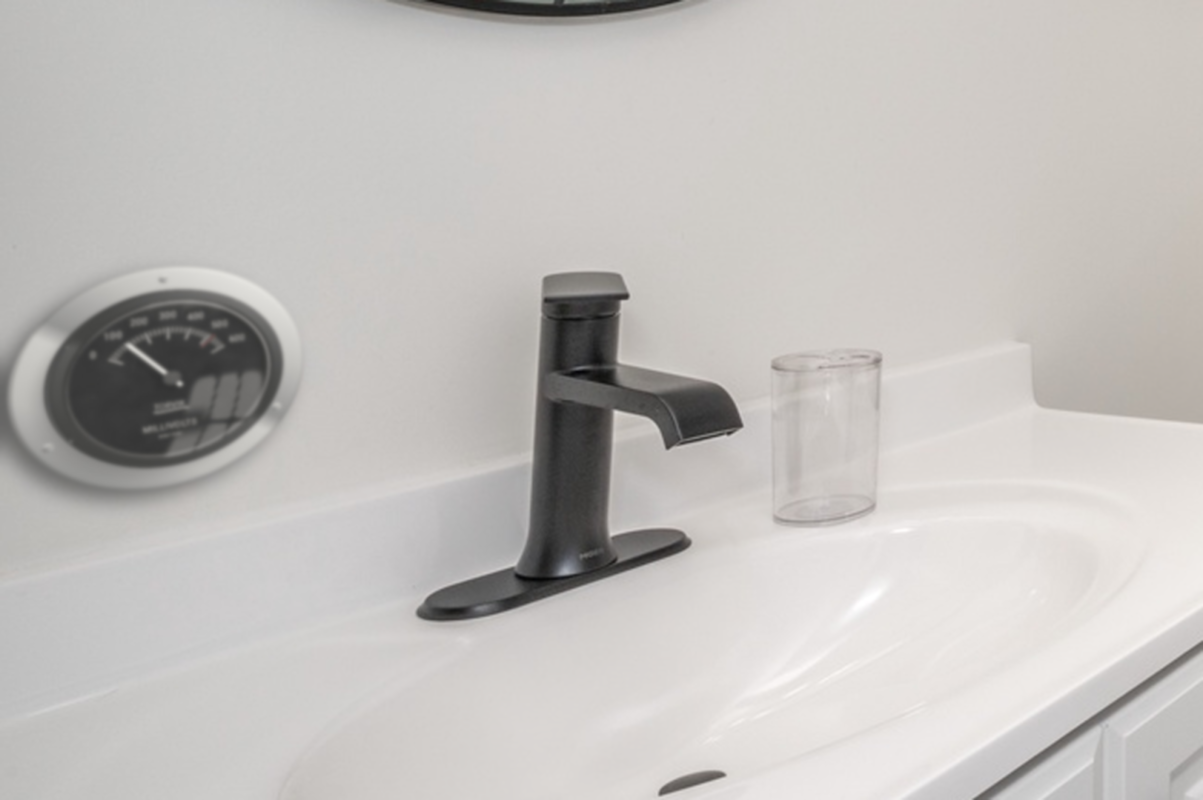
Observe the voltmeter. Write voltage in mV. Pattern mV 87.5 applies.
mV 100
